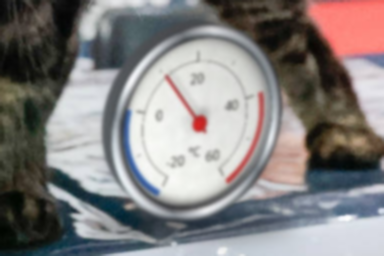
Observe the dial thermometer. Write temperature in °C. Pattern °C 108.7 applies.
°C 10
